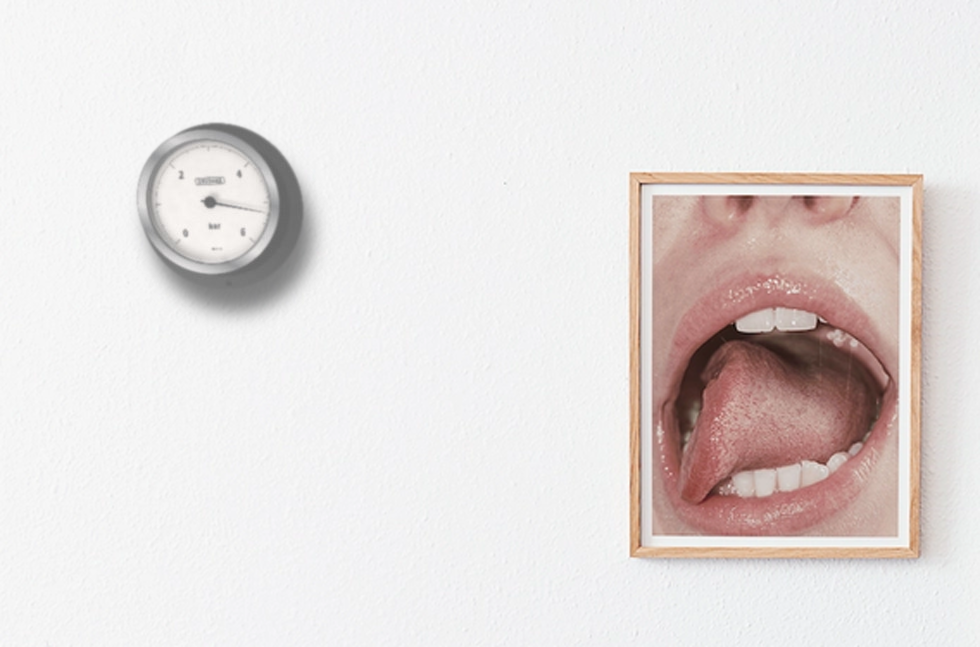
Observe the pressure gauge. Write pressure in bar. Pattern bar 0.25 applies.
bar 5.25
